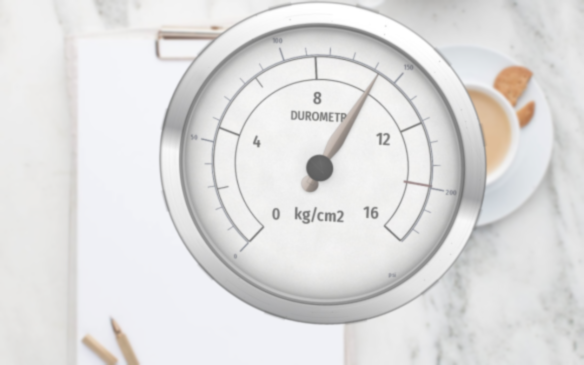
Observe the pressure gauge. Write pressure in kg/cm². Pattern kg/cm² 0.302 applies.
kg/cm² 10
